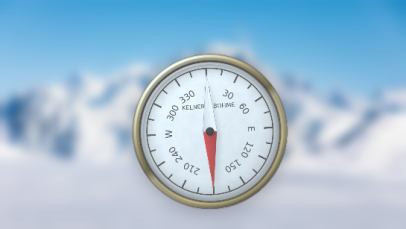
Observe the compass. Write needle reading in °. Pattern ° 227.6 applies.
° 180
